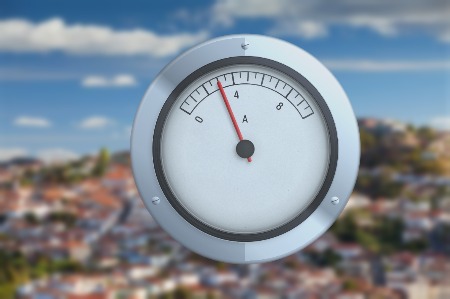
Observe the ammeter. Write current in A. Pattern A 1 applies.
A 3
